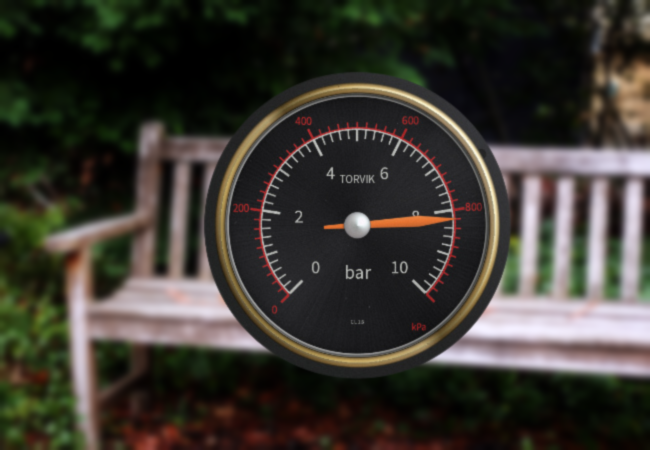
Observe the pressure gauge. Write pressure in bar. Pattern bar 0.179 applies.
bar 8.2
